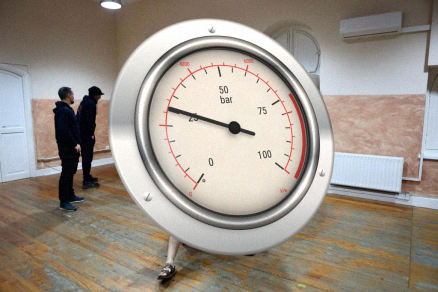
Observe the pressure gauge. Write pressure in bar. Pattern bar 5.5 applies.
bar 25
